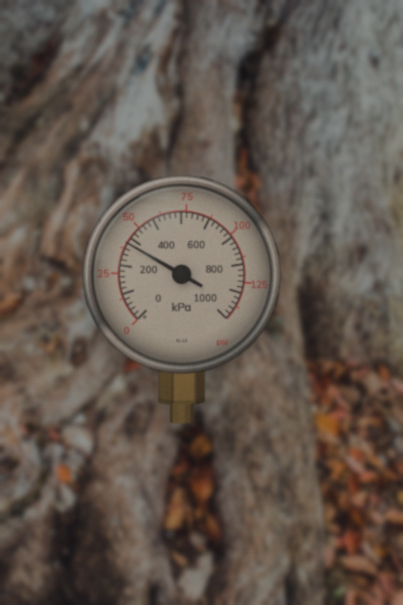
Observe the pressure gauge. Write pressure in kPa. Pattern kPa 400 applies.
kPa 280
